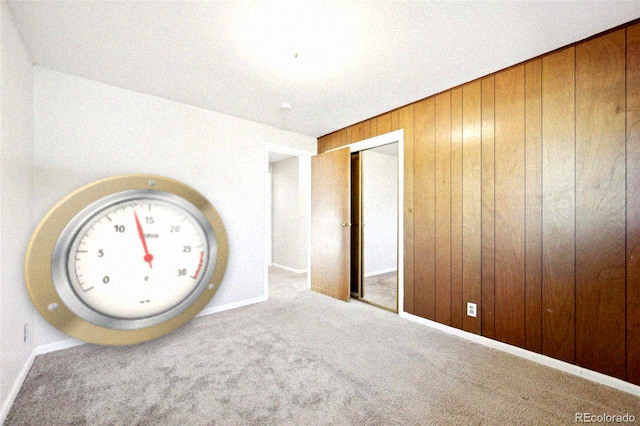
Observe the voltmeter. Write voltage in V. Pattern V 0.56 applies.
V 13
